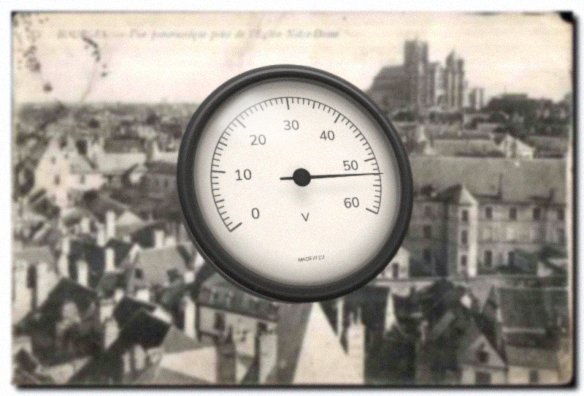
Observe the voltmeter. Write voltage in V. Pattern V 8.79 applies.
V 53
